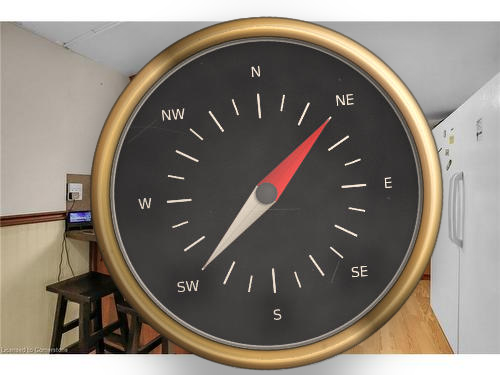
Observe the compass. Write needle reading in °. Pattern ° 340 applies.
° 45
